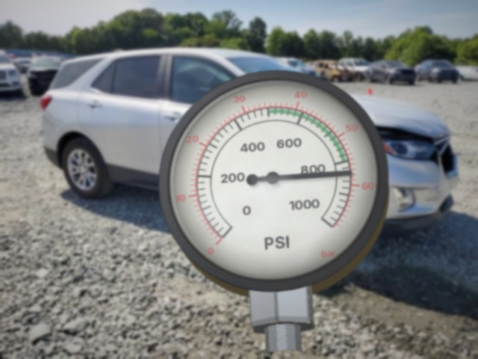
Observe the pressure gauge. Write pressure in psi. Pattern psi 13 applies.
psi 840
